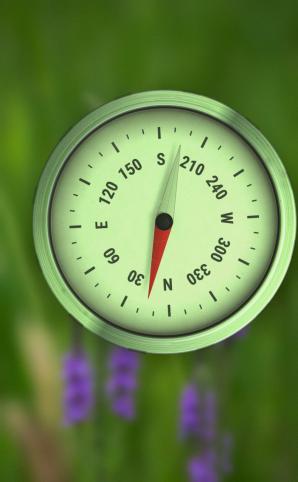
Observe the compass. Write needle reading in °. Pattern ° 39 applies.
° 15
